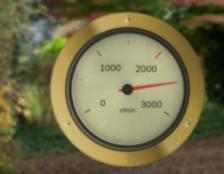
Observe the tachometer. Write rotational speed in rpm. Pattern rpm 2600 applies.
rpm 2500
